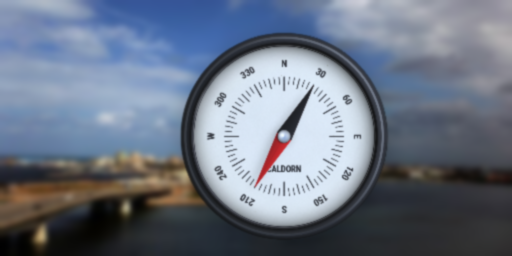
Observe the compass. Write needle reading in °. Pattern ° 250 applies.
° 210
